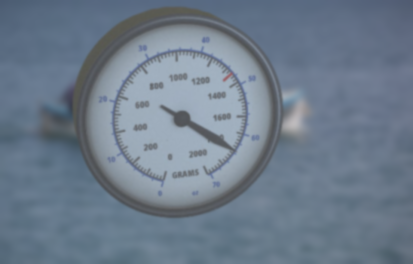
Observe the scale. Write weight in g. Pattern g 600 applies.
g 1800
